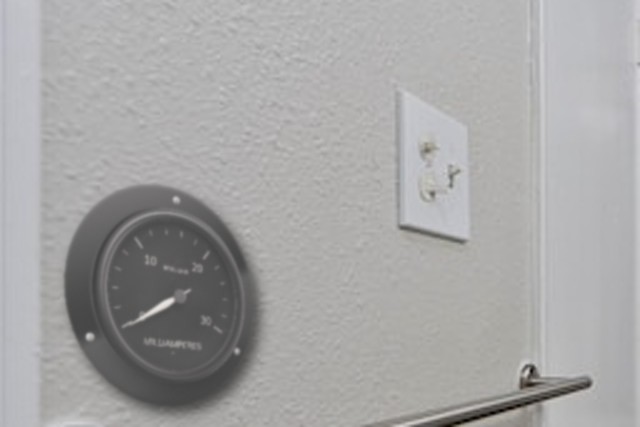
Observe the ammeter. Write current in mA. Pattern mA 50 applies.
mA 0
